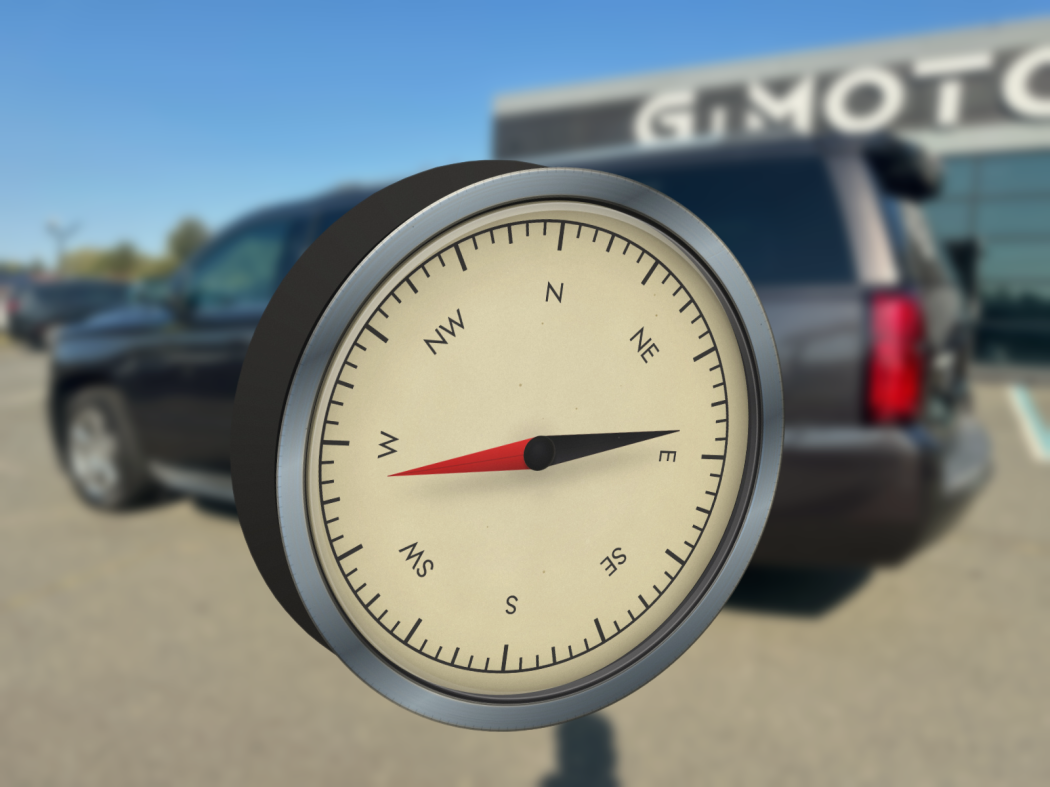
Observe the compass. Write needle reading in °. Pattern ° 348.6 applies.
° 260
